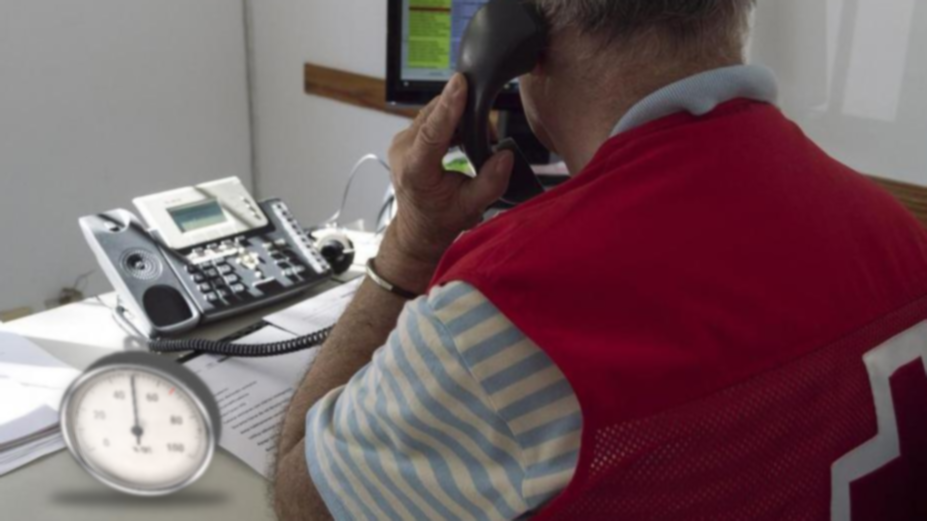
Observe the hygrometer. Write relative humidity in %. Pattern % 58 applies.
% 50
